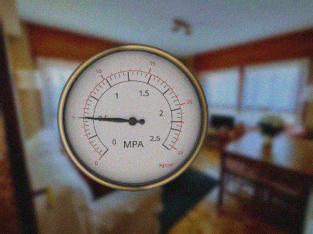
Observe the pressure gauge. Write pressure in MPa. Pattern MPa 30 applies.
MPa 0.5
